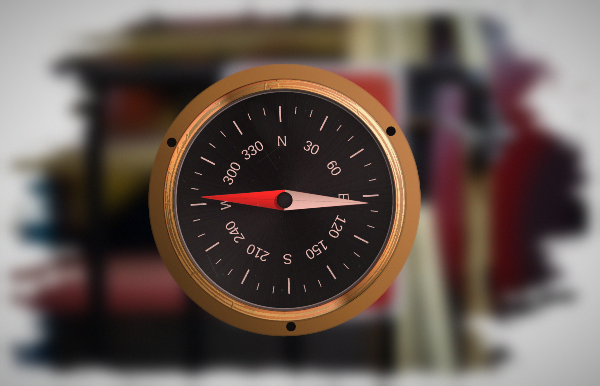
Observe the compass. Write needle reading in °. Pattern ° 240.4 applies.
° 275
